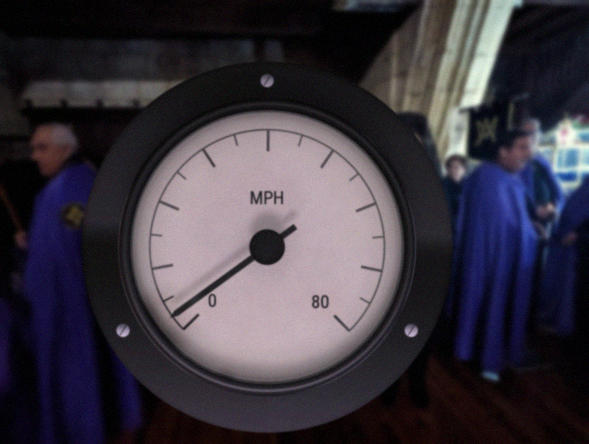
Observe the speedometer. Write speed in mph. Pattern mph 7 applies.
mph 2.5
